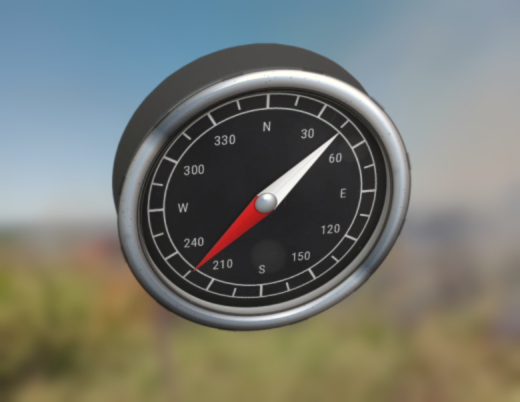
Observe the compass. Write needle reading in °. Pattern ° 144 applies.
° 225
